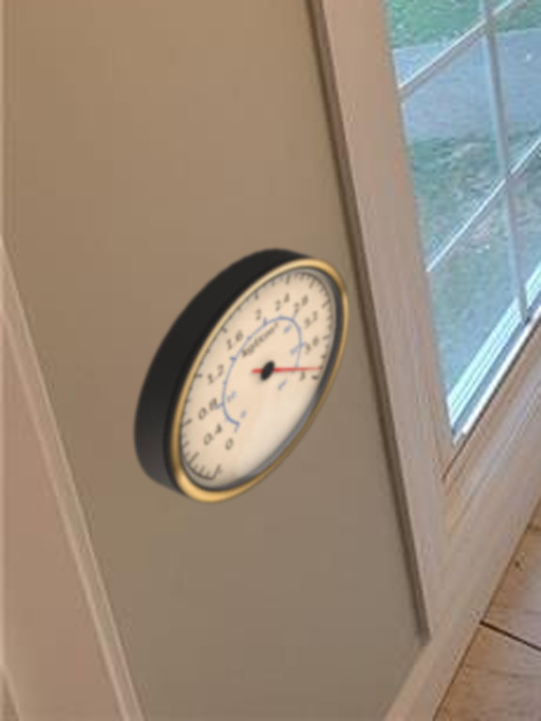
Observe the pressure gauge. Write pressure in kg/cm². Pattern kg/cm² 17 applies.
kg/cm² 3.9
